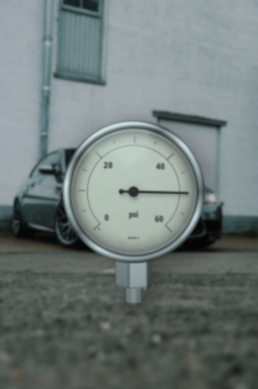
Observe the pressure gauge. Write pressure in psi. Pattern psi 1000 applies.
psi 50
